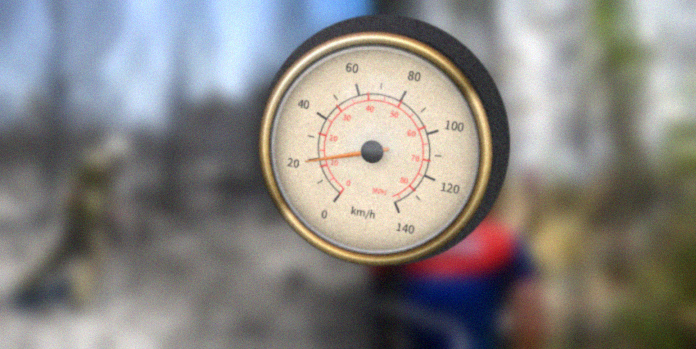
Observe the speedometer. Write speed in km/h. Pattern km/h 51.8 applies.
km/h 20
